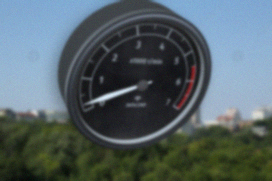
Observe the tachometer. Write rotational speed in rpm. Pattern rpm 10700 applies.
rpm 250
